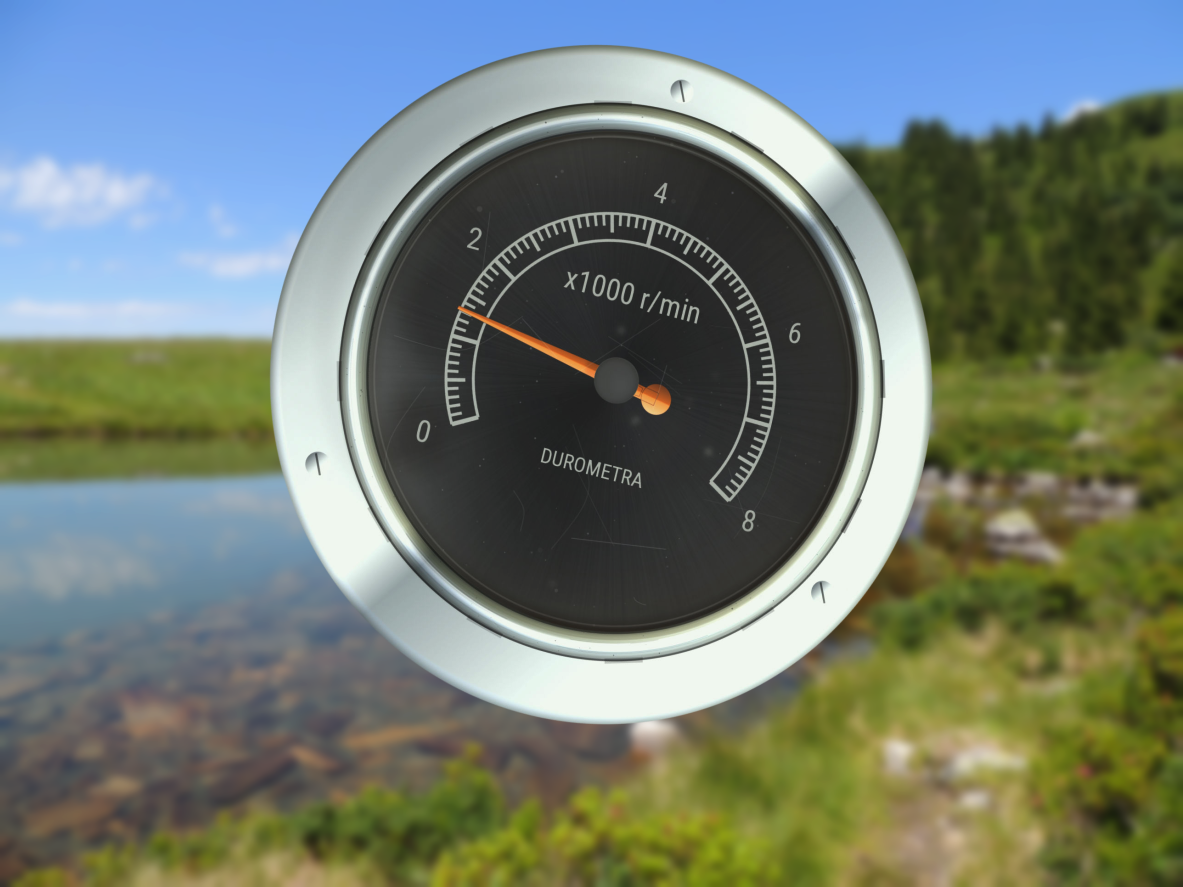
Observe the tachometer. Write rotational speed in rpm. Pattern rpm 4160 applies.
rpm 1300
